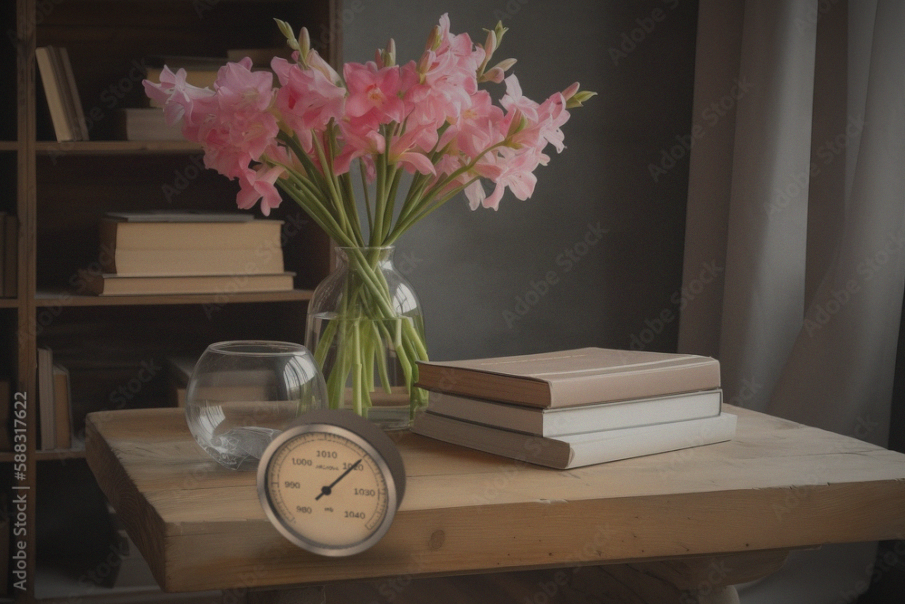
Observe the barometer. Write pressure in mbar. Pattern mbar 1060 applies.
mbar 1020
